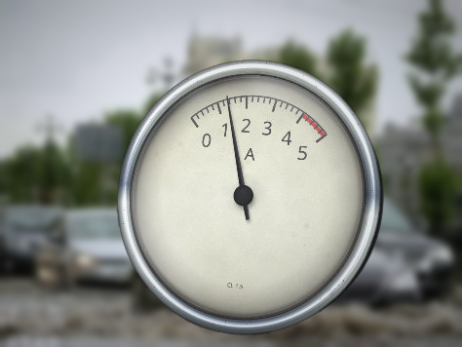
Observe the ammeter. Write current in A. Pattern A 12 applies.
A 1.4
